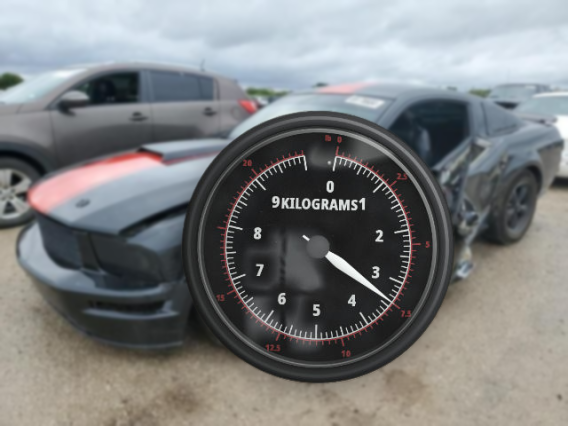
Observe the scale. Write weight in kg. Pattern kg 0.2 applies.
kg 3.4
